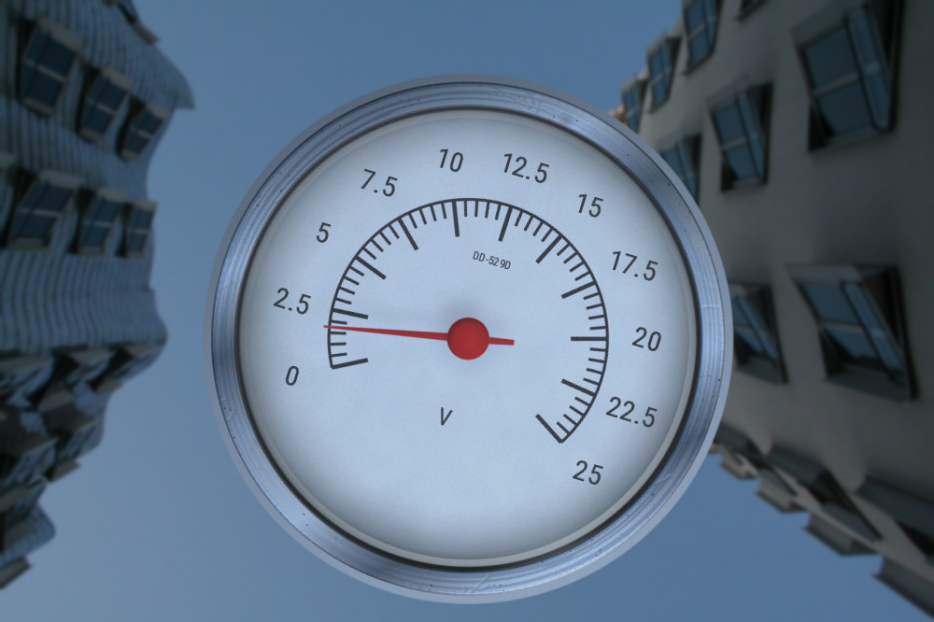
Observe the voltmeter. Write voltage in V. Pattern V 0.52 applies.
V 1.75
